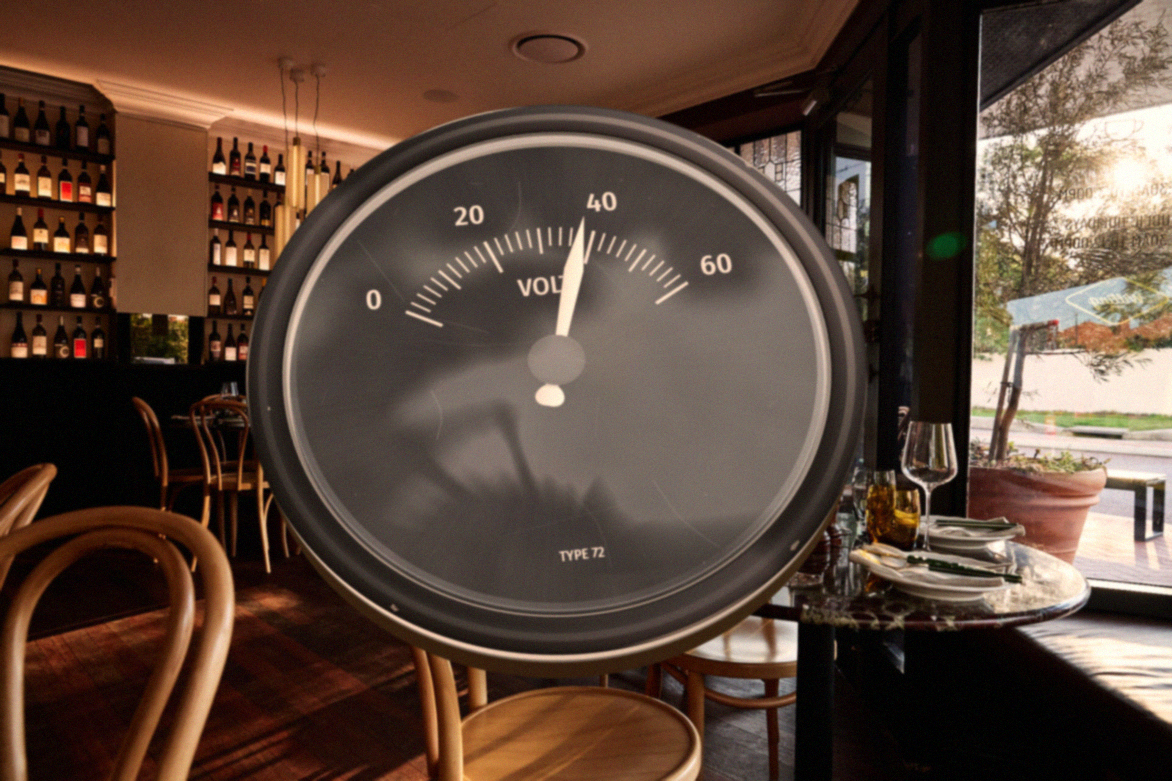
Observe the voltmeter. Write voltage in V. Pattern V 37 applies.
V 38
